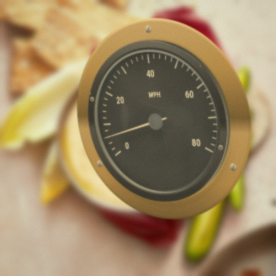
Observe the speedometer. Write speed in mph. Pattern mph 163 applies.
mph 6
